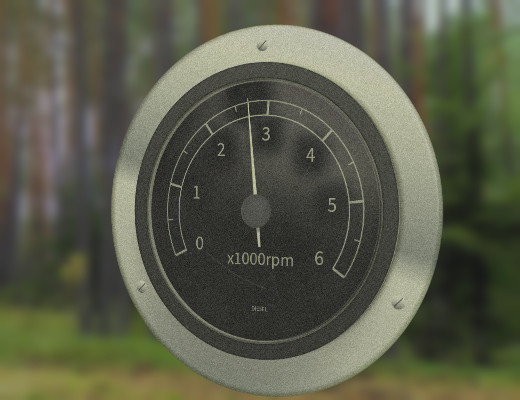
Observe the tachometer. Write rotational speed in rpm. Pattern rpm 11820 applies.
rpm 2750
